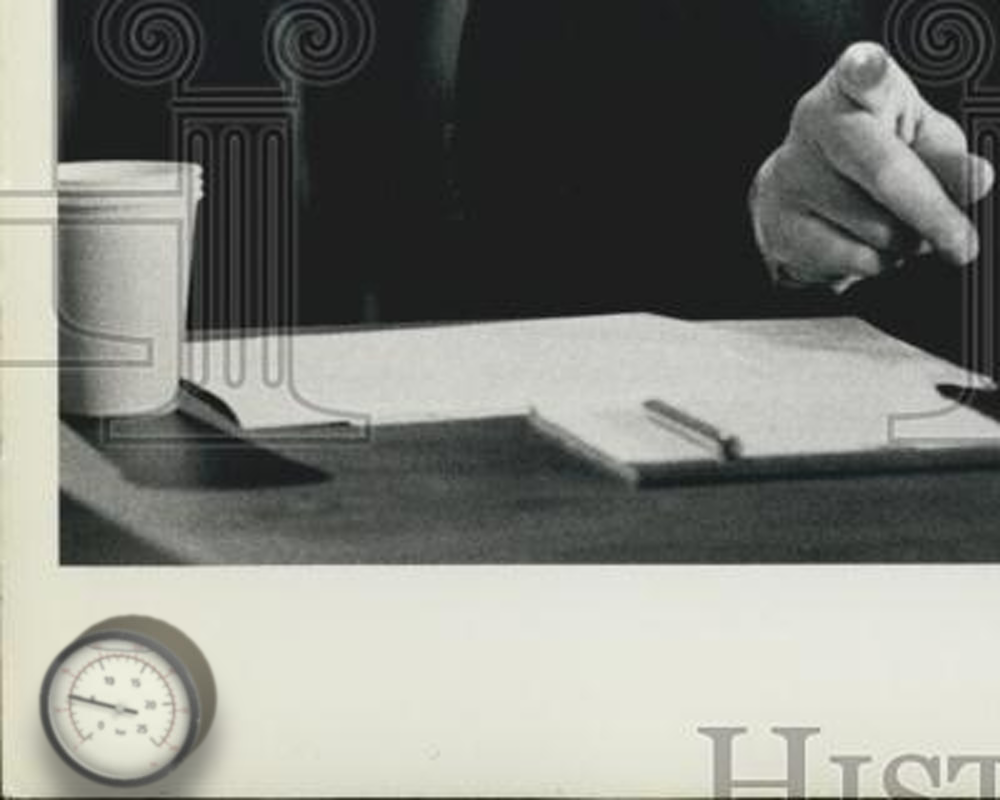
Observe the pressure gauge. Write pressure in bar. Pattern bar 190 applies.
bar 5
